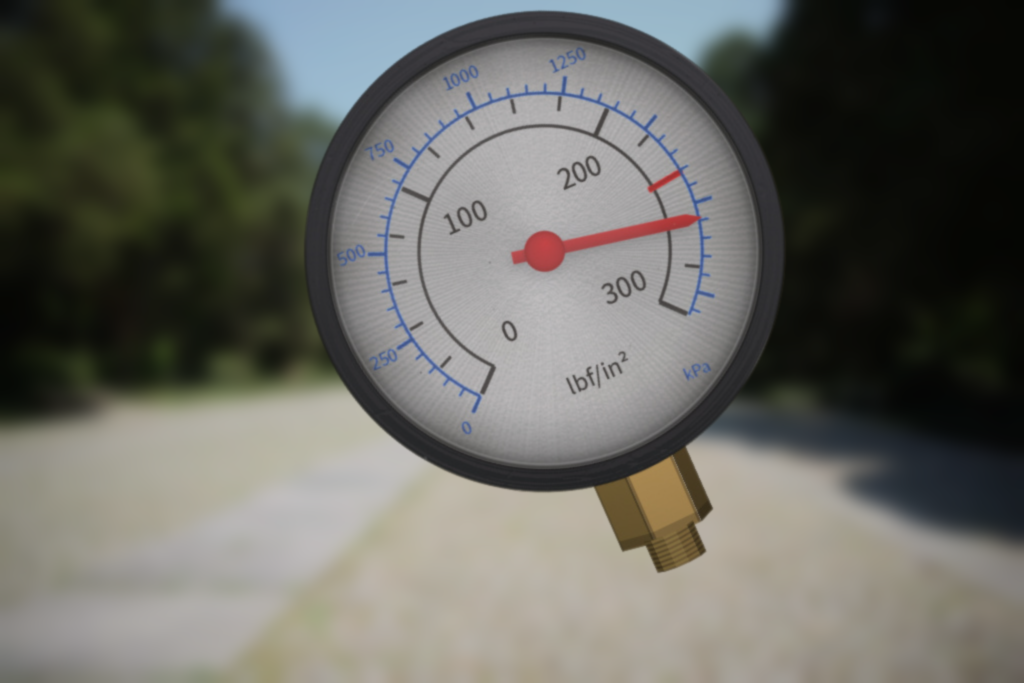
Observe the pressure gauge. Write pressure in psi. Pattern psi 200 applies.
psi 260
